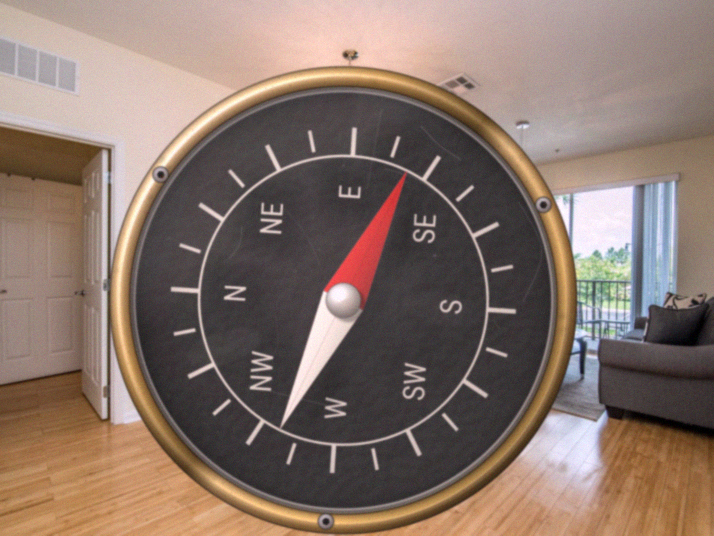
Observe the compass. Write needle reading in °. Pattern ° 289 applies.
° 112.5
